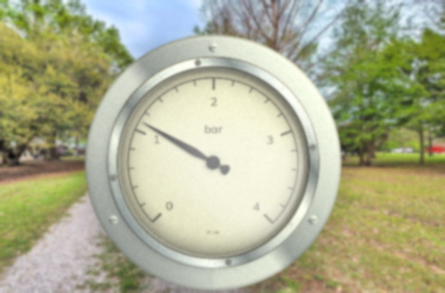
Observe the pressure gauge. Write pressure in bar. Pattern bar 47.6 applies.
bar 1.1
